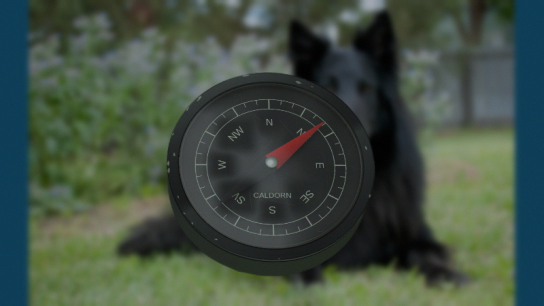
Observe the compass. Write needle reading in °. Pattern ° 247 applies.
° 50
